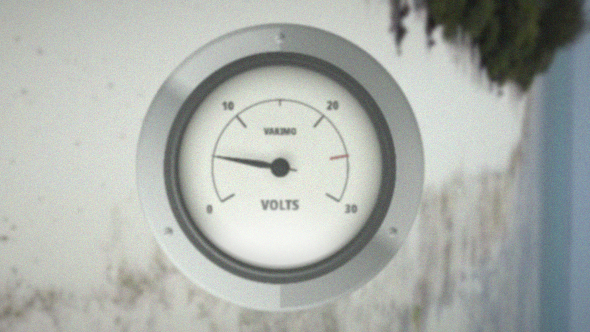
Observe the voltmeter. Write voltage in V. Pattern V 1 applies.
V 5
